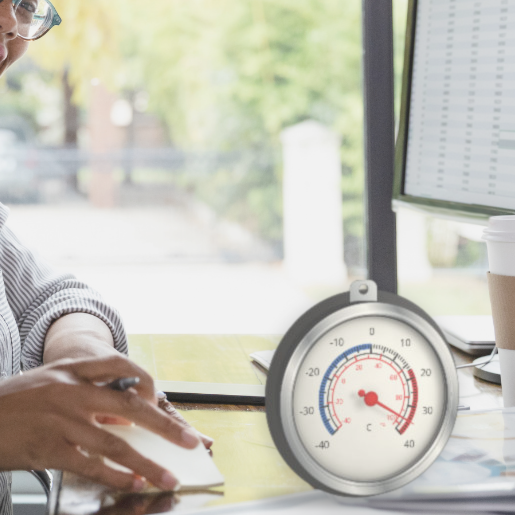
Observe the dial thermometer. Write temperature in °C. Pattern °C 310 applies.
°C 35
